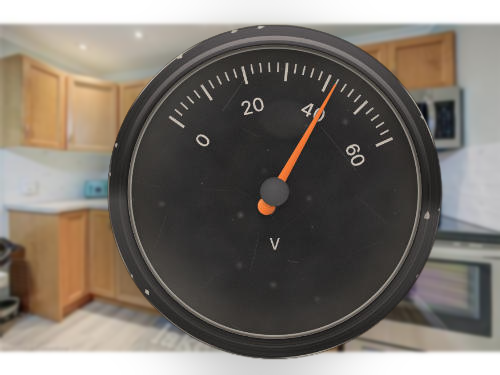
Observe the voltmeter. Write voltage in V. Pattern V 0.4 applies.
V 42
